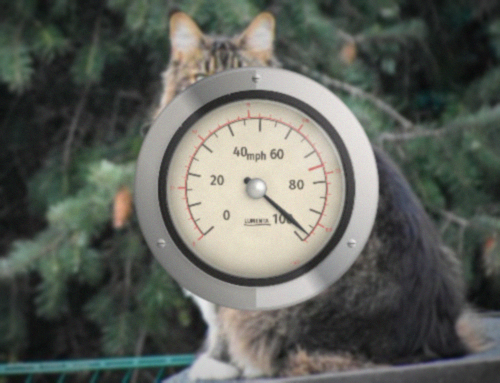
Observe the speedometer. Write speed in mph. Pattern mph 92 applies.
mph 97.5
